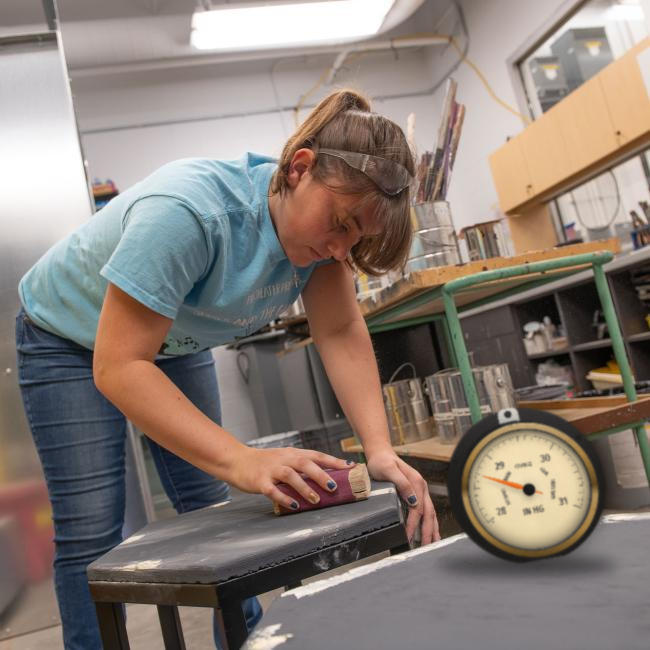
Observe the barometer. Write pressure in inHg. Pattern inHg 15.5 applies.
inHg 28.7
